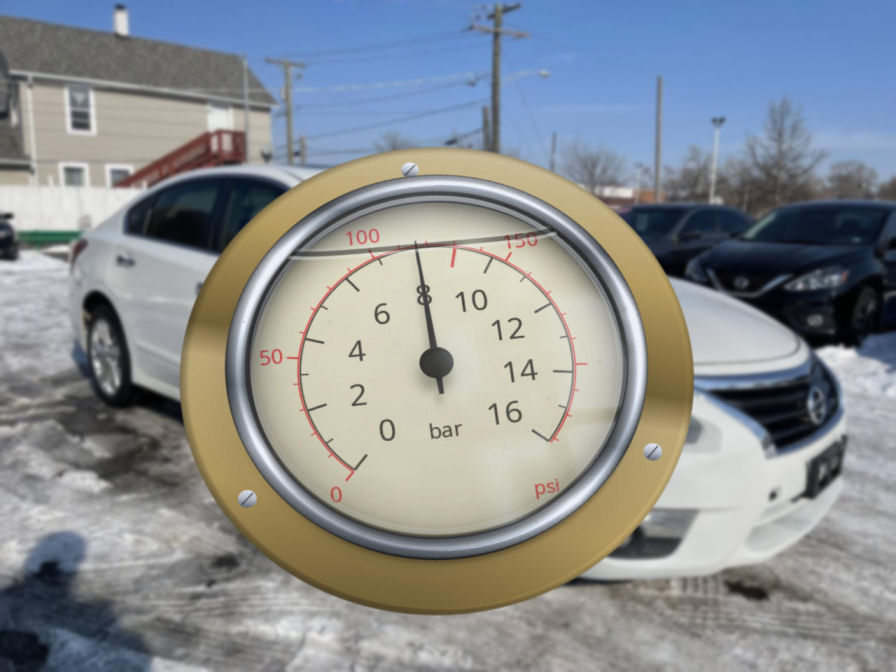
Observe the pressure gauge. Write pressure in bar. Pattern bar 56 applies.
bar 8
